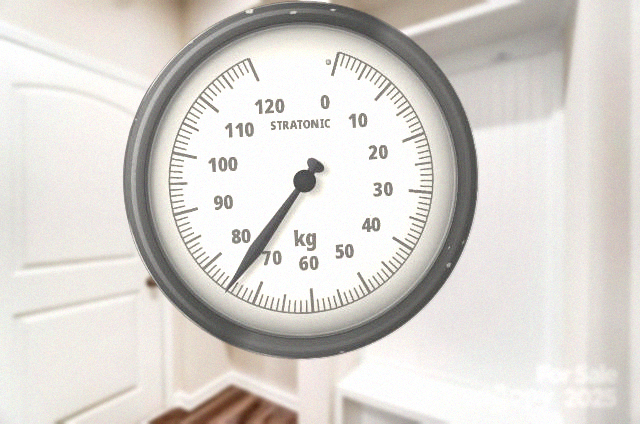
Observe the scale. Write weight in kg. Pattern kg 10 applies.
kg 75
